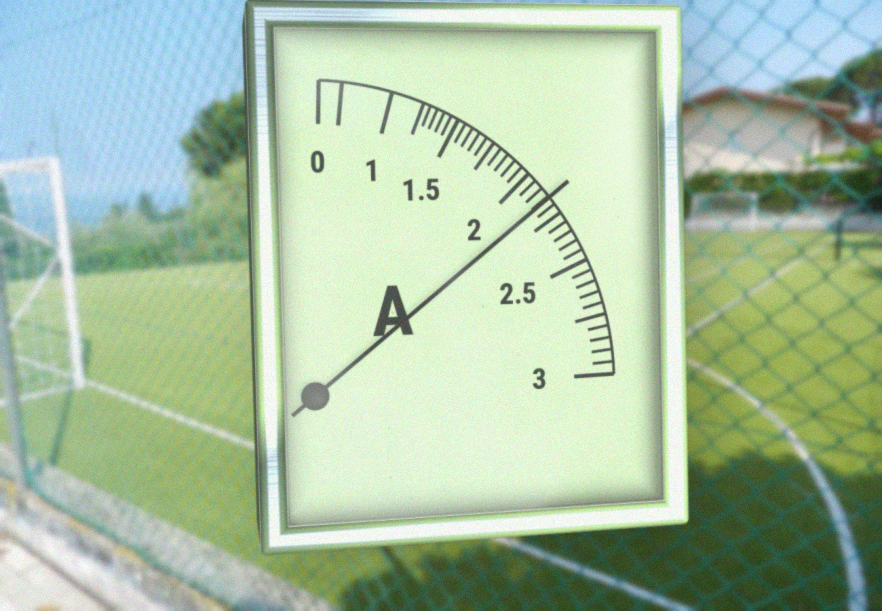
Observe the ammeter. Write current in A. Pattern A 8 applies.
A 2.15
